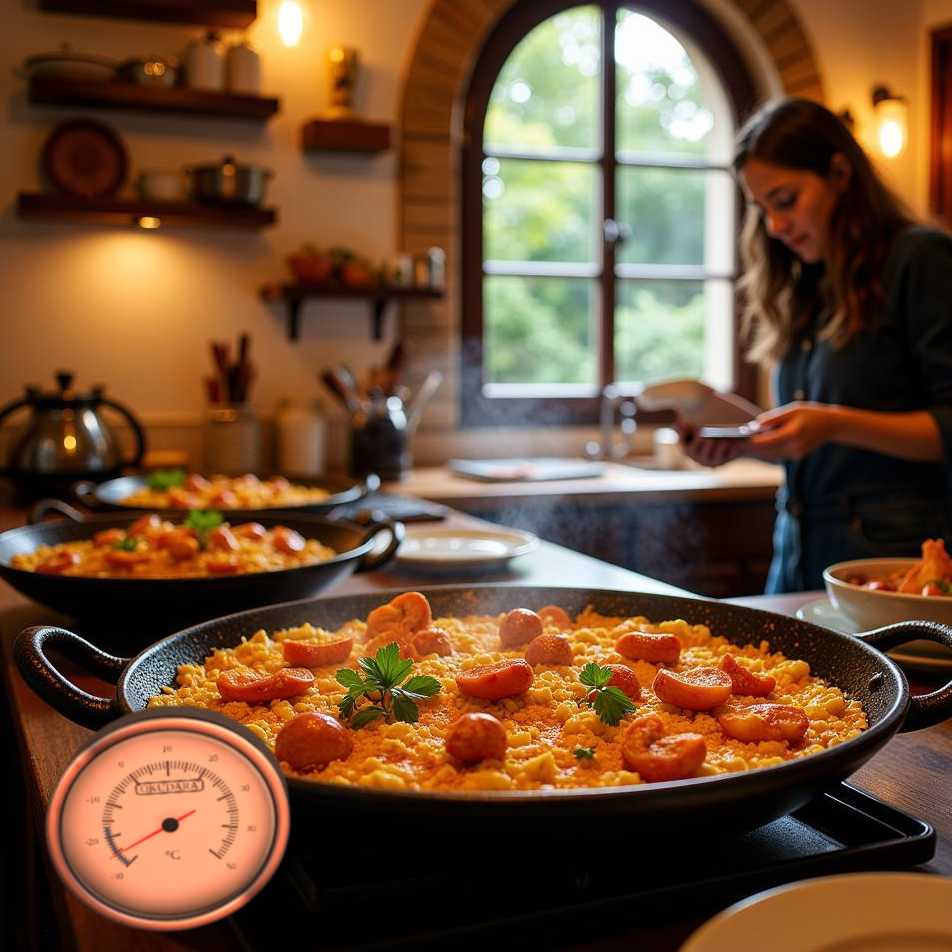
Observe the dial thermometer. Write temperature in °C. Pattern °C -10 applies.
°C -25
